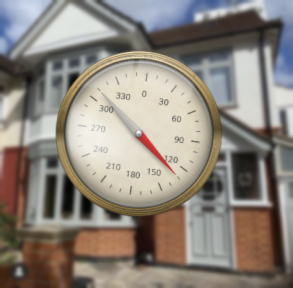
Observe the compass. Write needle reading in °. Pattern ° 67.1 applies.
° 130
